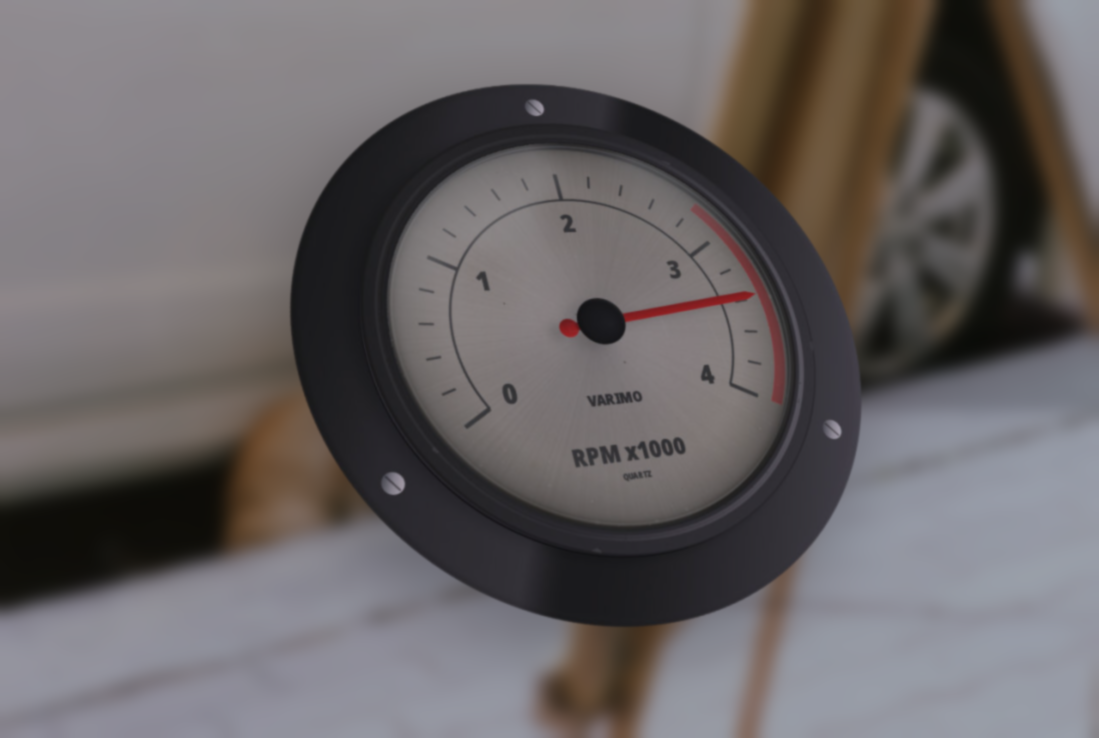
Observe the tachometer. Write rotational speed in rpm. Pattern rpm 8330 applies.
rpm 3400
